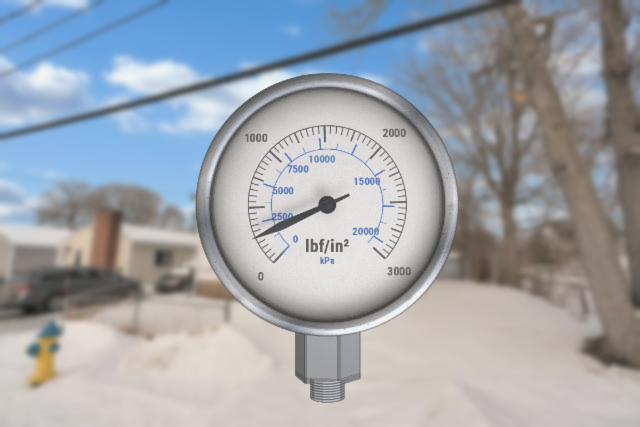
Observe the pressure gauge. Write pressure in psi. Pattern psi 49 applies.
psi 250
